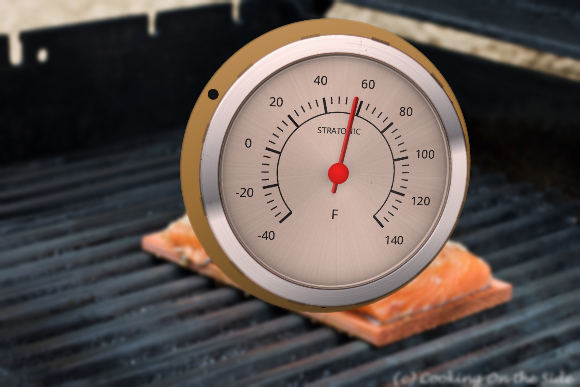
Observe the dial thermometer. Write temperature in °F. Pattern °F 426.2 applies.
°F 56
